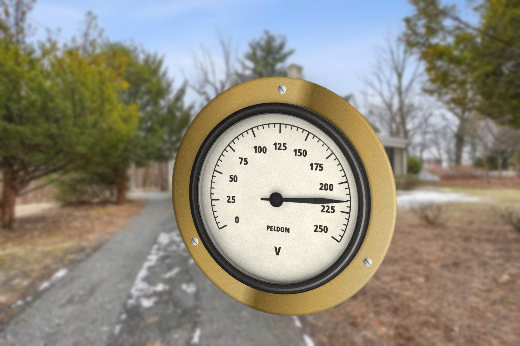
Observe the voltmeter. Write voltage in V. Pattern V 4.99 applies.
V 215
